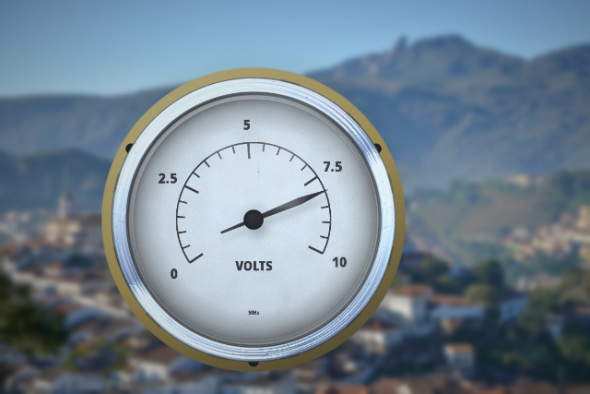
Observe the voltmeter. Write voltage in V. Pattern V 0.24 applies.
V 8
